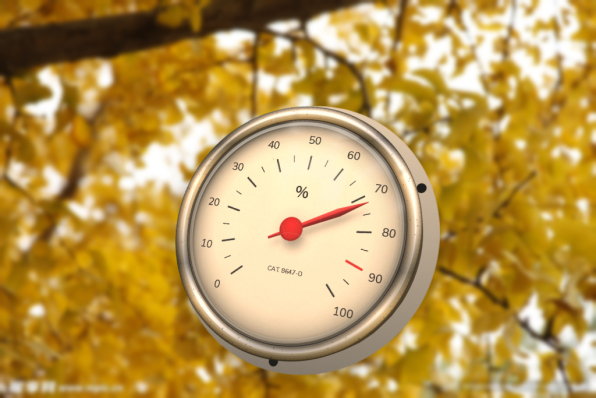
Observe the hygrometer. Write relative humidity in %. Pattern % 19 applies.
% 72.5
